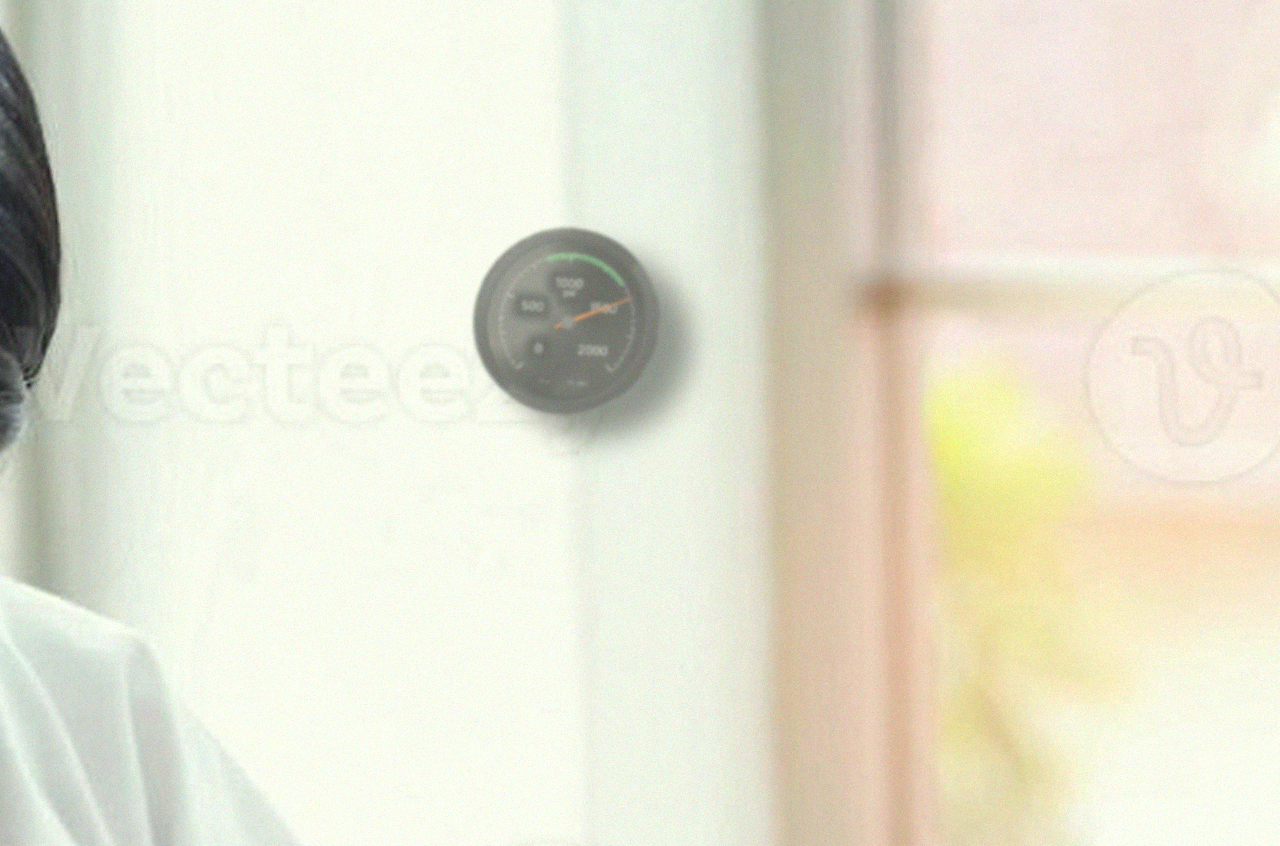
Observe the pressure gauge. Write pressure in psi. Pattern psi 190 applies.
psi 1500
